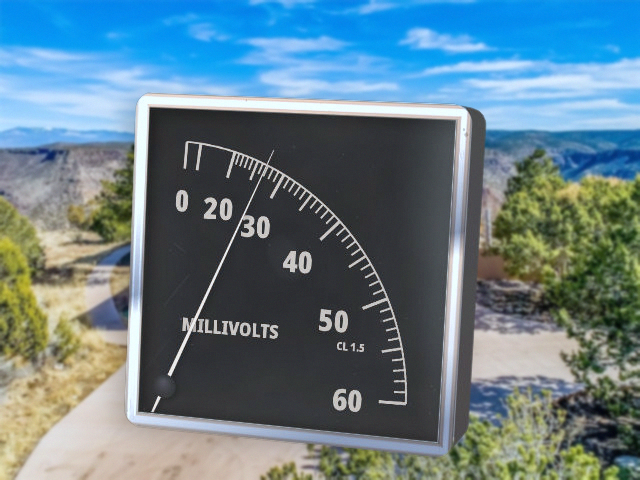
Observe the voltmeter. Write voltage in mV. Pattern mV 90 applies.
mV 27
